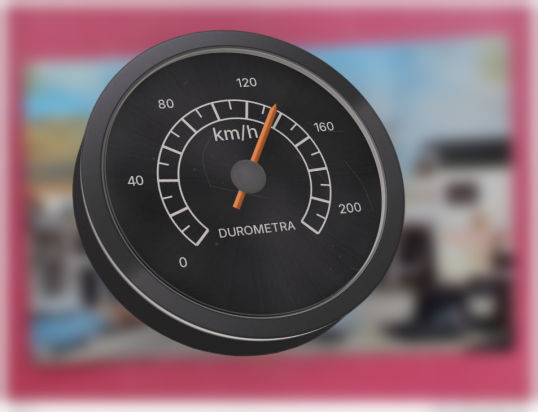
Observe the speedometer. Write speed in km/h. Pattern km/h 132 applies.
km/h 135
